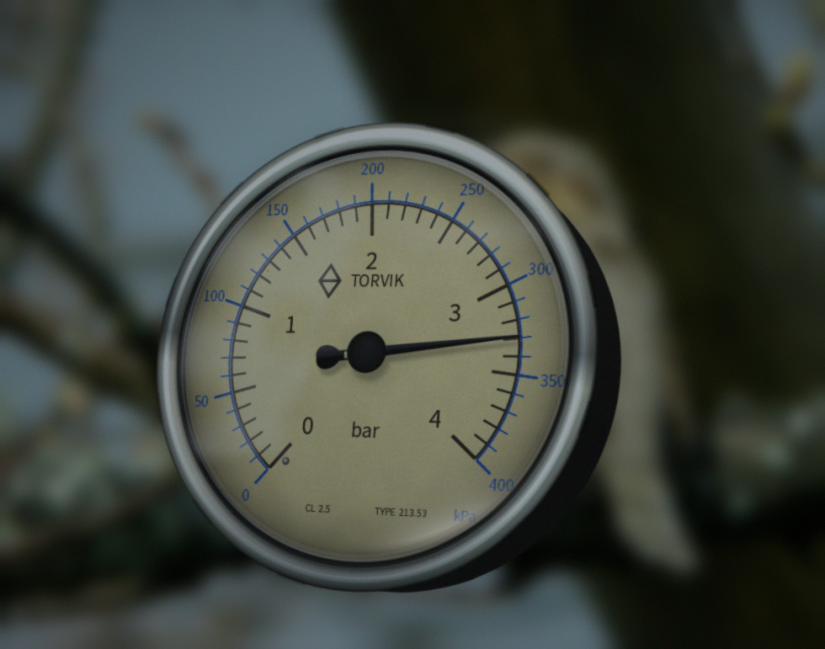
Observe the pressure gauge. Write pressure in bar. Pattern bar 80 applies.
bar 3.3
